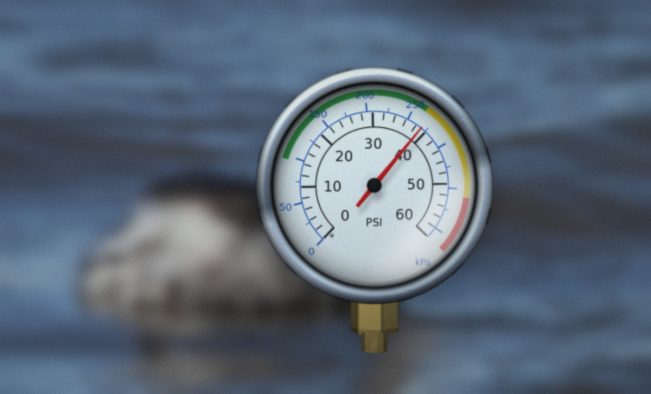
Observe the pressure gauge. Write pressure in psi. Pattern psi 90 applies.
psi 39
